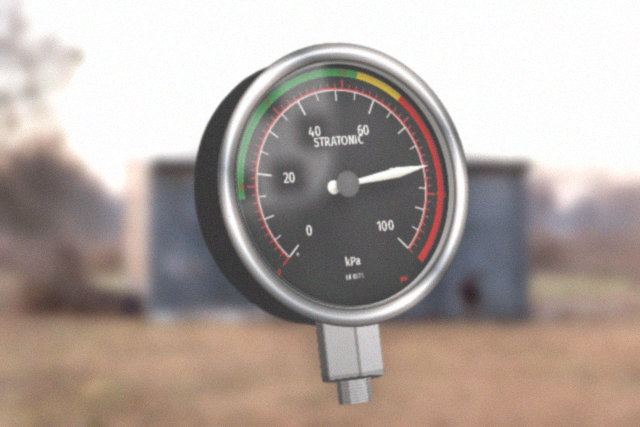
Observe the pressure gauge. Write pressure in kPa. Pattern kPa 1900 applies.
kPa 80
